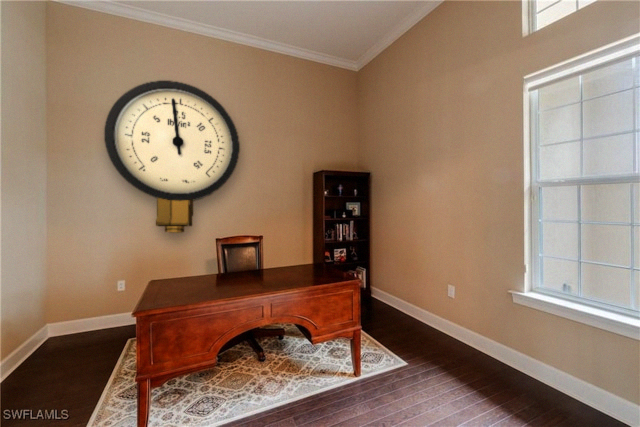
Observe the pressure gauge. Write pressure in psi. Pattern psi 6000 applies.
psi 7
